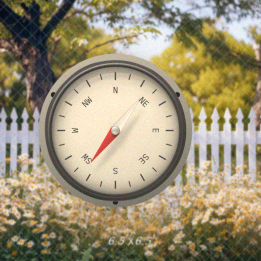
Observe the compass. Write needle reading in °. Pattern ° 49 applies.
° 217.5
